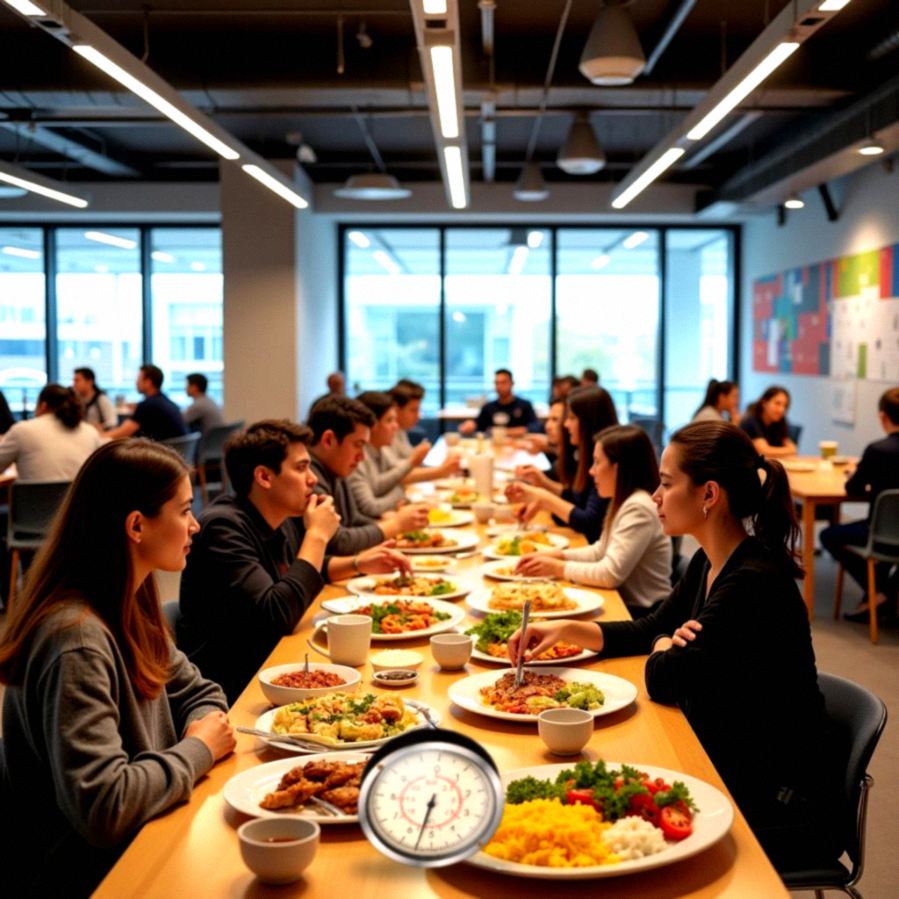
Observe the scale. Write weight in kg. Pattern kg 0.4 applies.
kg 5.5
